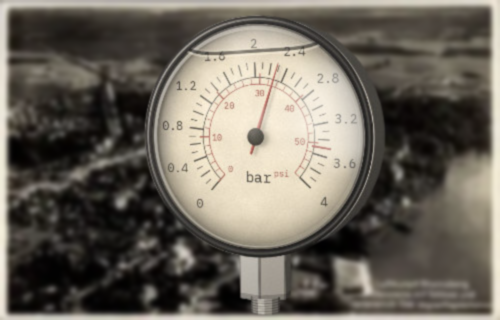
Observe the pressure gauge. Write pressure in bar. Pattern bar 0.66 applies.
bar 2.3
